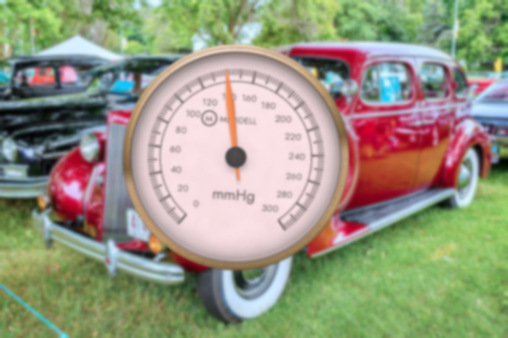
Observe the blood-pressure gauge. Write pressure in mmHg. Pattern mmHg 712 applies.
mmHg 140
